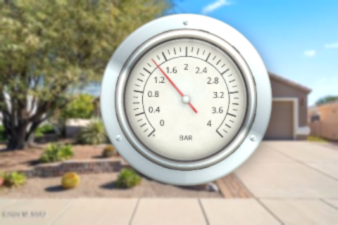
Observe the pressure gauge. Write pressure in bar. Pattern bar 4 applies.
bar 1.4
